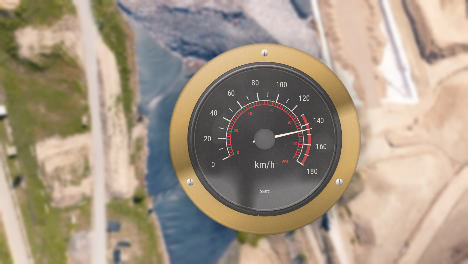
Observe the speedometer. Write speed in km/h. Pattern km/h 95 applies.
km/h 145
